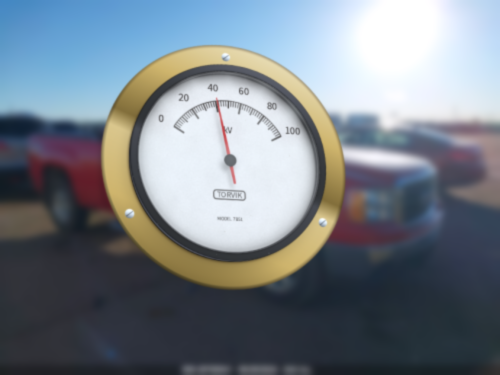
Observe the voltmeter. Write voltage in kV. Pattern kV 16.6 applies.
kV 40
